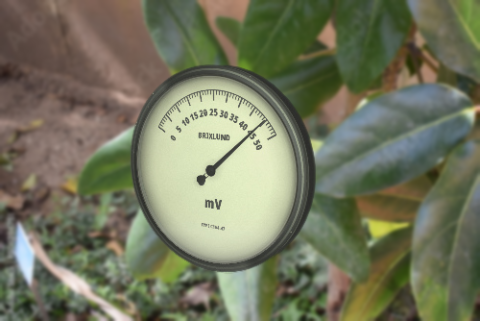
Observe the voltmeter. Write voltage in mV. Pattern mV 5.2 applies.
mV 45
